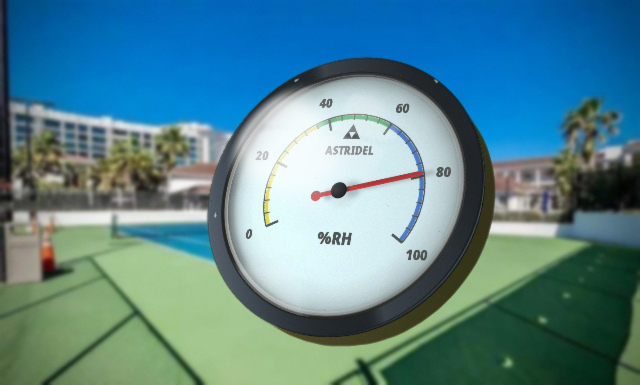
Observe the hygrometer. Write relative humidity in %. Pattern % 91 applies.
% 80
